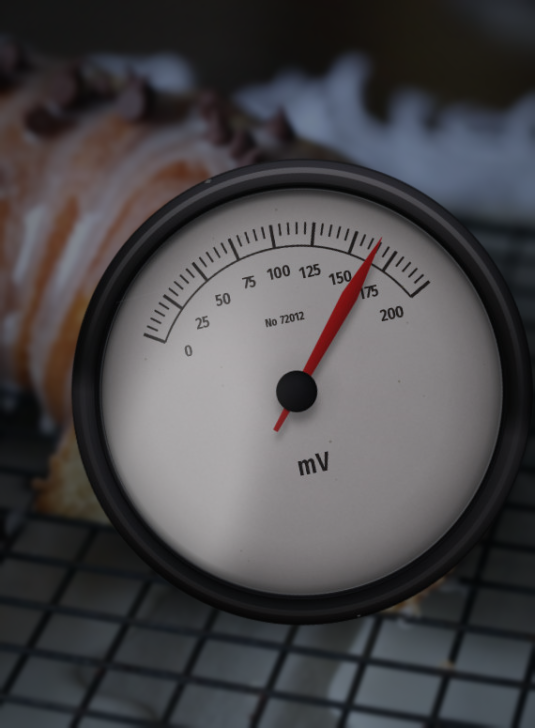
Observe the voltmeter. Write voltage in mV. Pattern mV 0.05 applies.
mV 165
